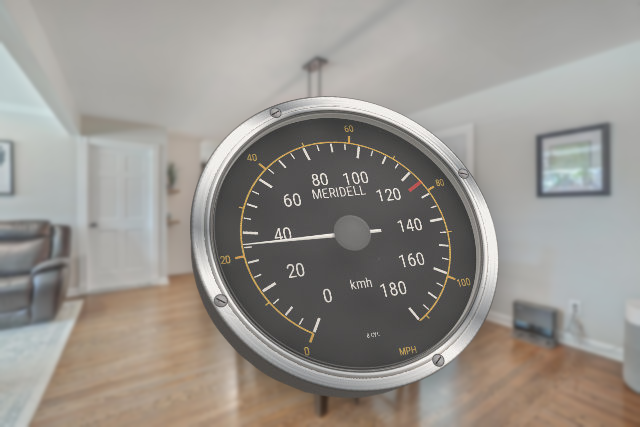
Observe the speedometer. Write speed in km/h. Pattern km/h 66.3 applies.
km/h 35
